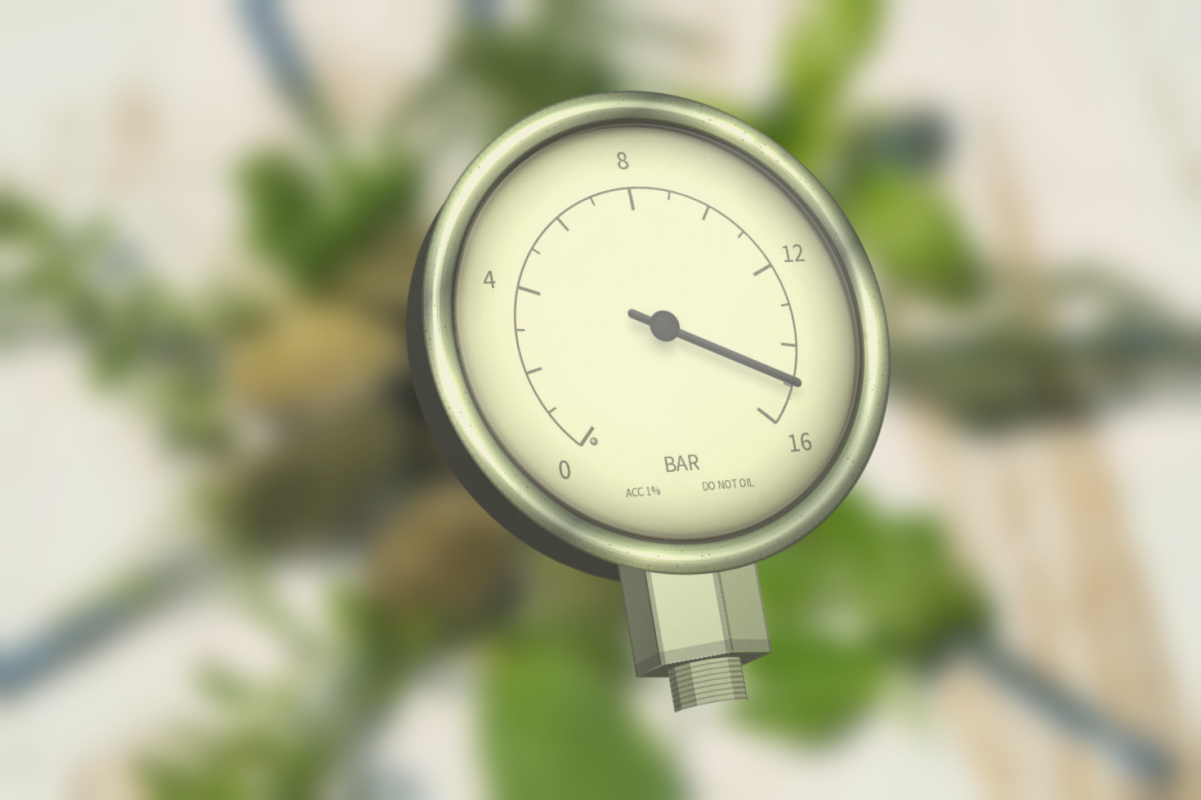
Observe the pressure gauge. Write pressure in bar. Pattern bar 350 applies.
bar 15
